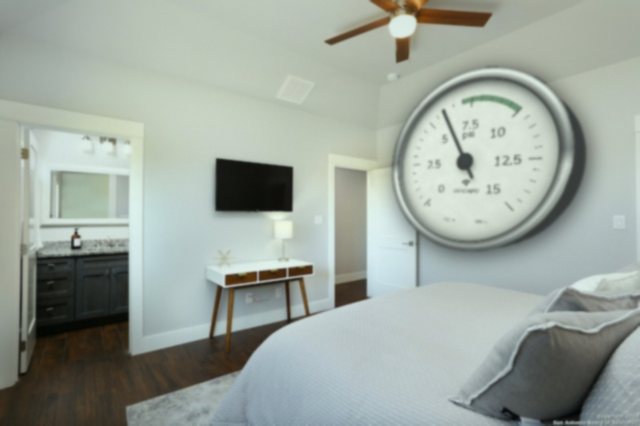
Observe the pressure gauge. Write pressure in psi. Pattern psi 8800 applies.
psi 6
